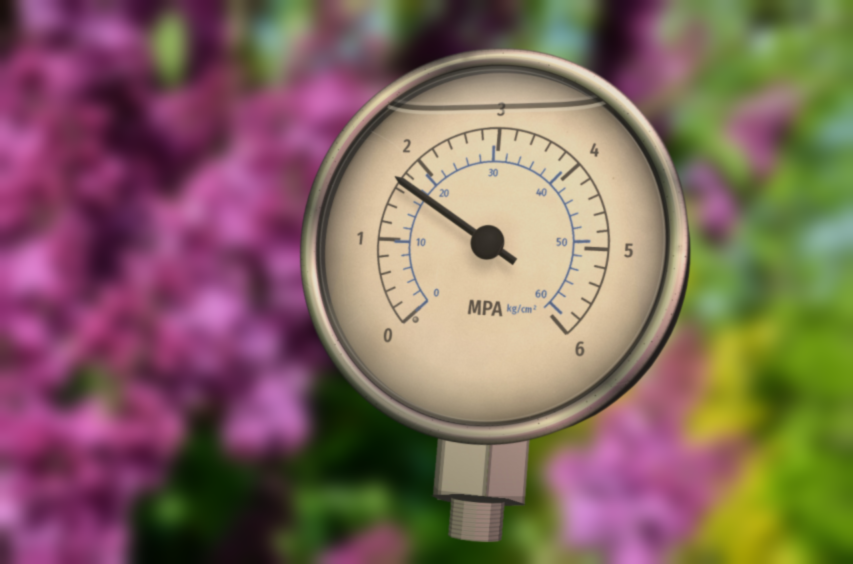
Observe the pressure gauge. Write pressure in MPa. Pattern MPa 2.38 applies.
MPa 1.7
